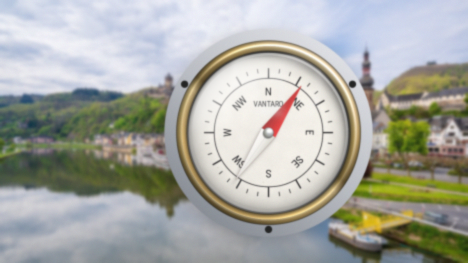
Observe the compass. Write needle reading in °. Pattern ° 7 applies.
° 35
